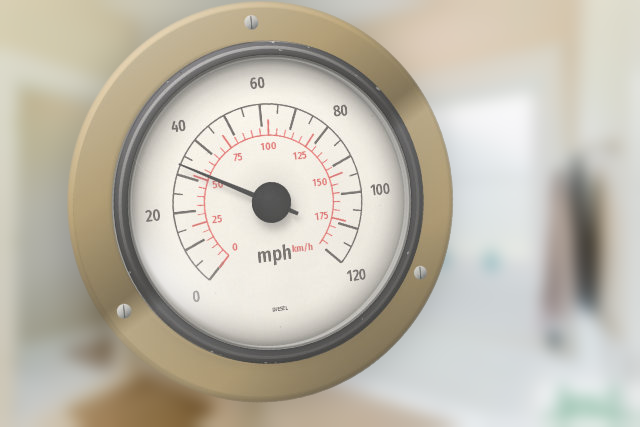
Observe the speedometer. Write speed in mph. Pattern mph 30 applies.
mph 32.5
